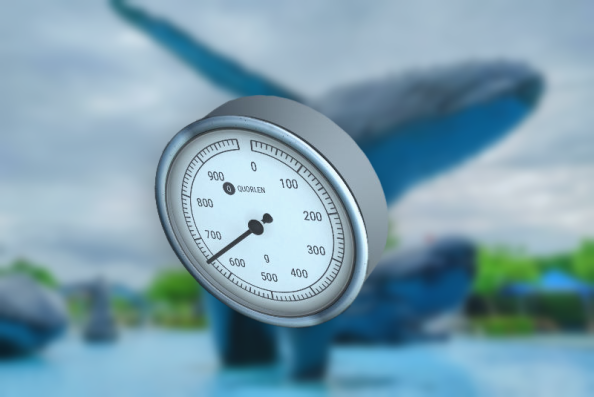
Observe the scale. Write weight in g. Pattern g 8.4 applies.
g 650
